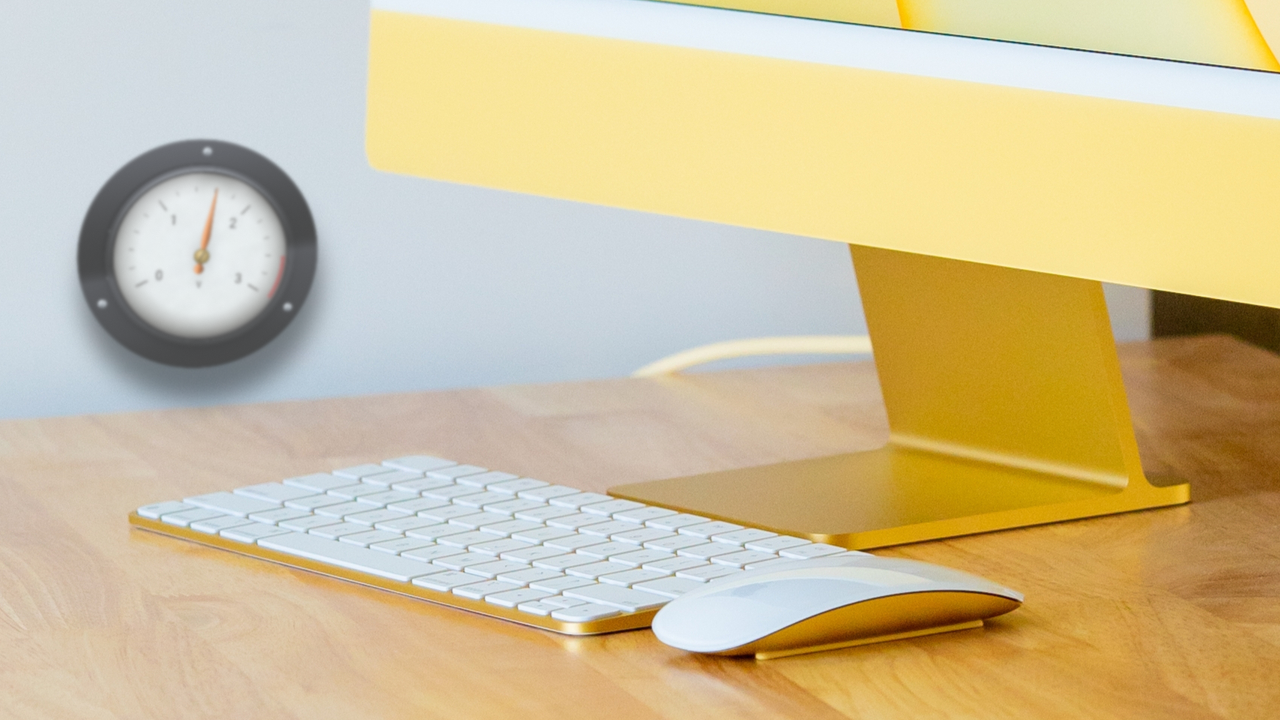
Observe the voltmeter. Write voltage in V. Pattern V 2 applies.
V 1.6
